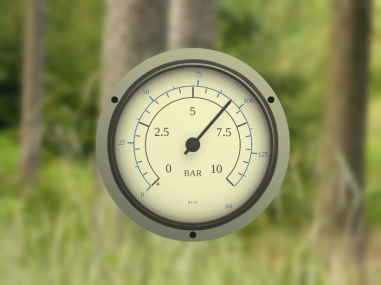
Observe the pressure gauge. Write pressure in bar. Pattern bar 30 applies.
bar 6.5
